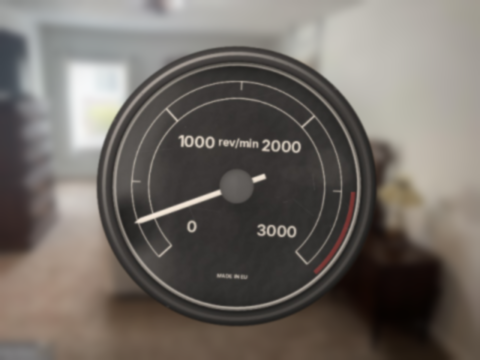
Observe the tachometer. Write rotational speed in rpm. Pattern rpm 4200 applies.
rpm 250
